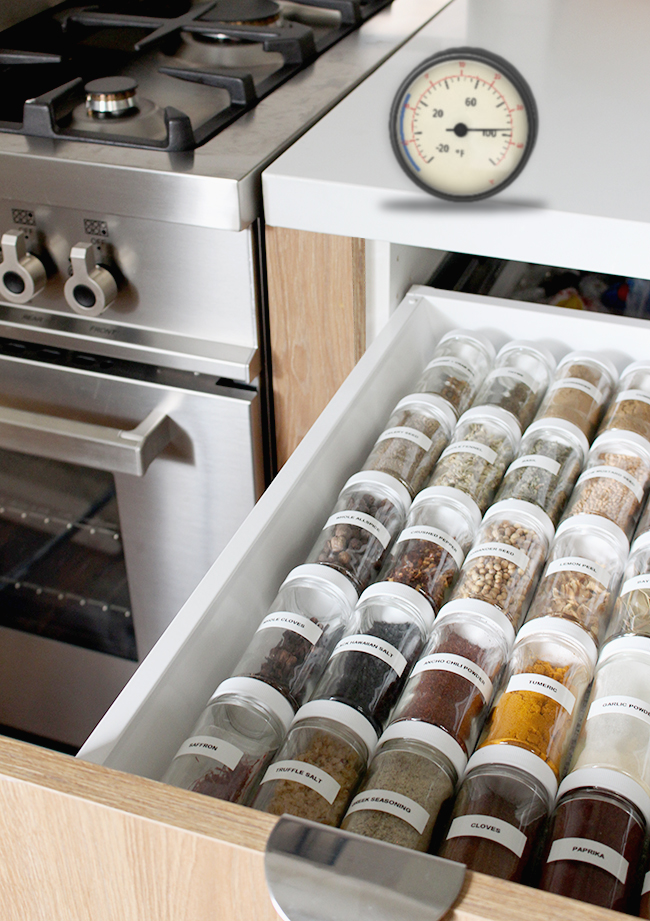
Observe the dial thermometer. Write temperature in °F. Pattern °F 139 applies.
°F 96
